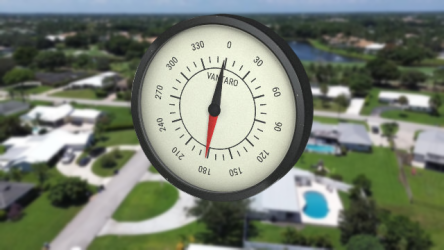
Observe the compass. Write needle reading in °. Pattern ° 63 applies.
° 180
